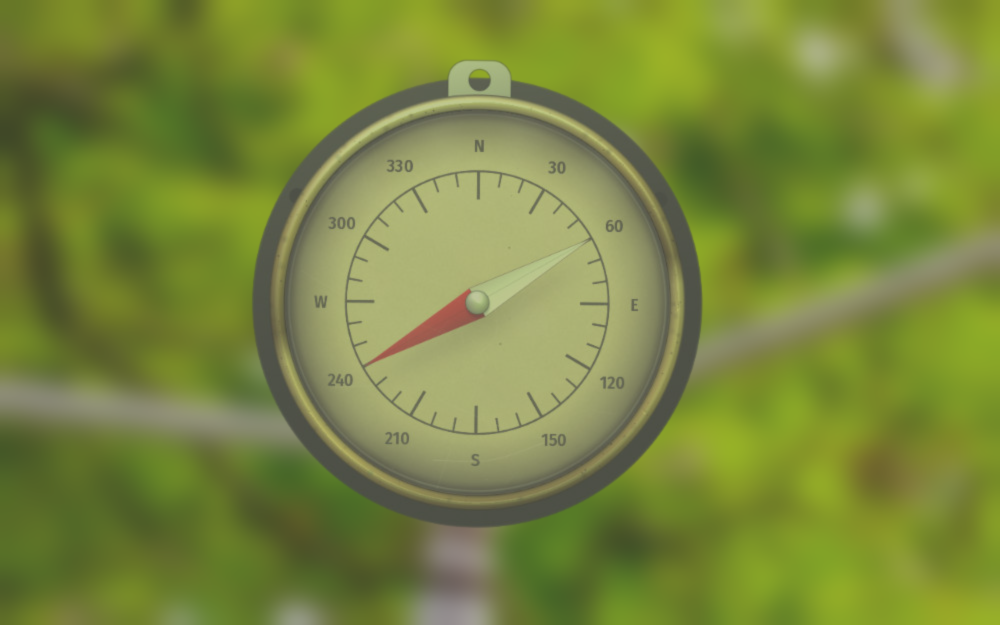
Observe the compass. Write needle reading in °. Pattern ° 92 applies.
° 240
